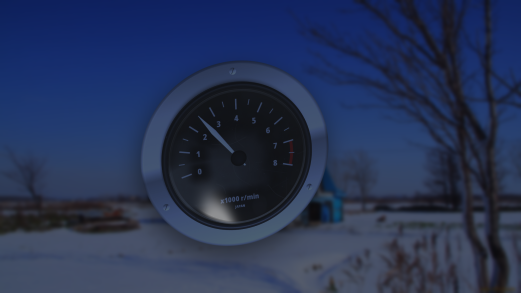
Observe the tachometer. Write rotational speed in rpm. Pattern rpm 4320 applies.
rpm 2500
